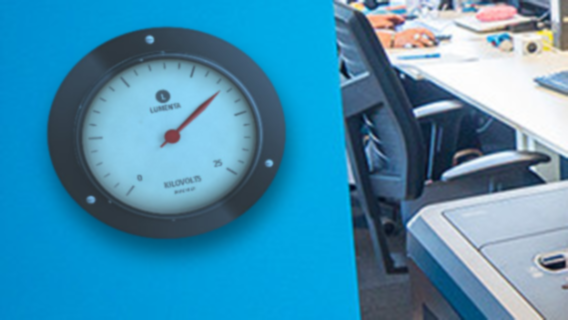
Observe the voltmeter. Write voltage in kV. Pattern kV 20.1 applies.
kV 17.5
